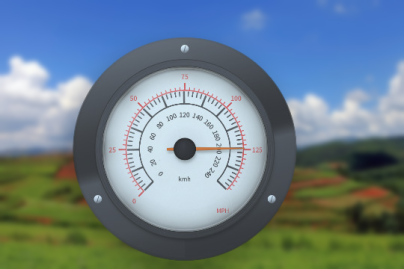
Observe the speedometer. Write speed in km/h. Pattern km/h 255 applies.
km/h 200
